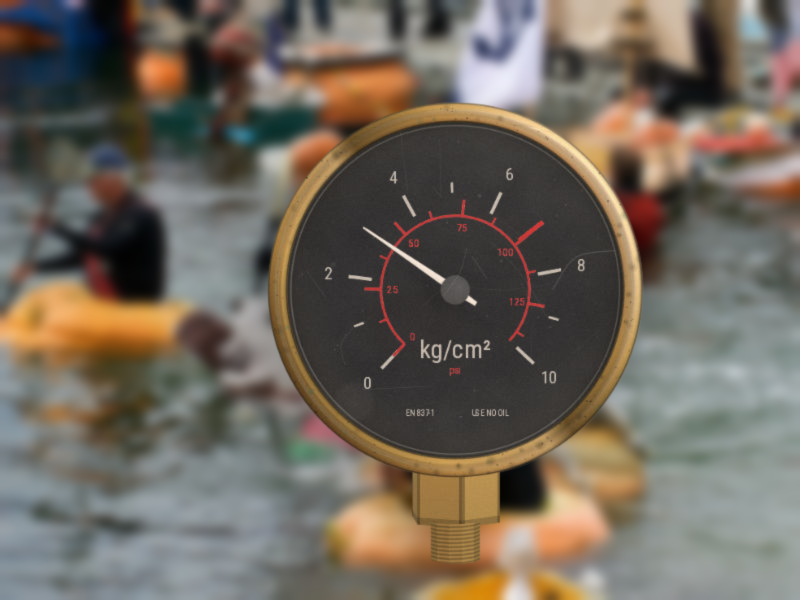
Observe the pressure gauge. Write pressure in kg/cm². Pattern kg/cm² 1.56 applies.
kg/cm² 3
